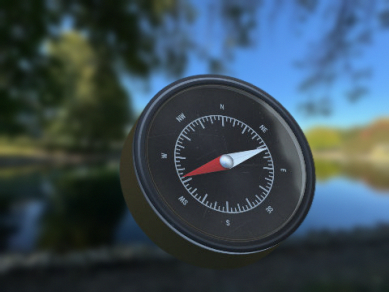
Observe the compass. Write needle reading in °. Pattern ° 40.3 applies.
° 245
